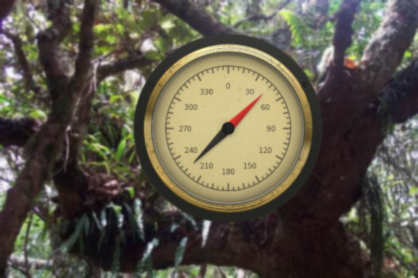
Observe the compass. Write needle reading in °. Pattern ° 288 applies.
° 45
